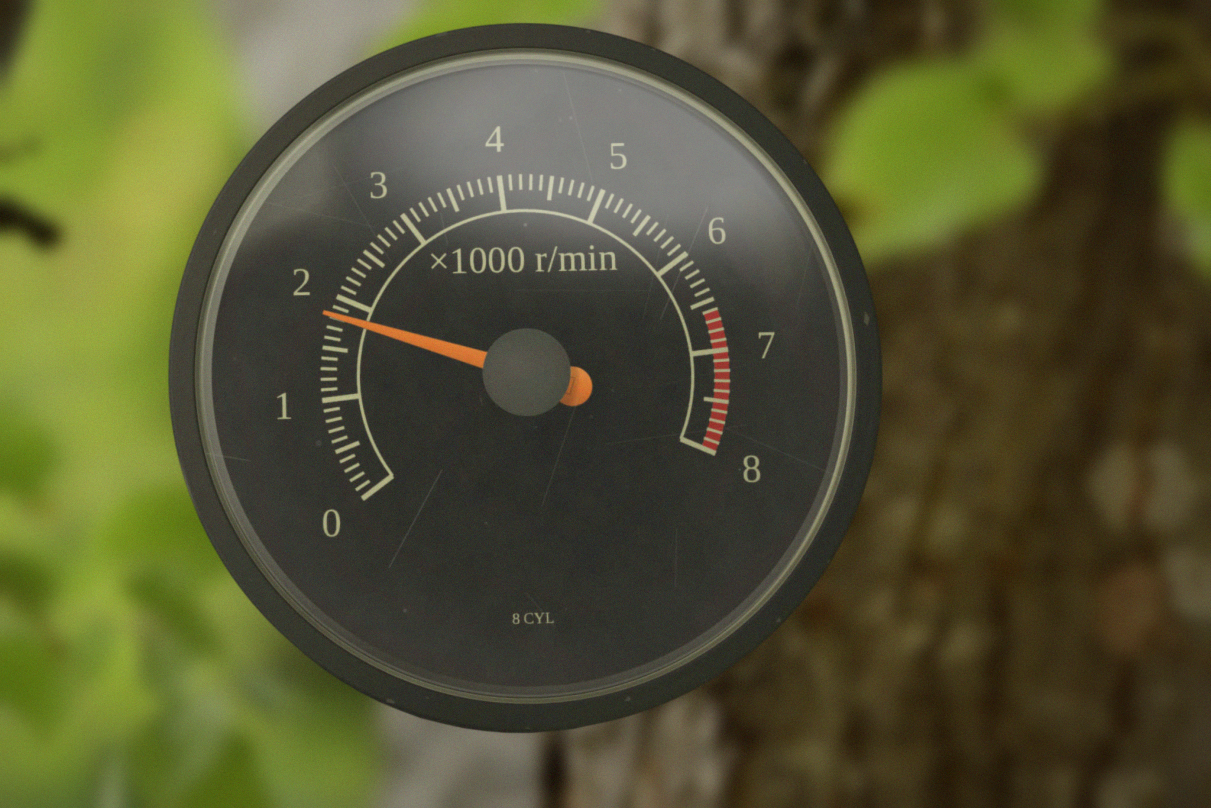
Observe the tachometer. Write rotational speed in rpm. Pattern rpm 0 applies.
rpm 1800
